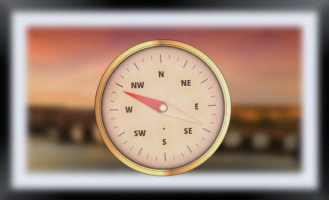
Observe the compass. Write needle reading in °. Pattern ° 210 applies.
° 295
